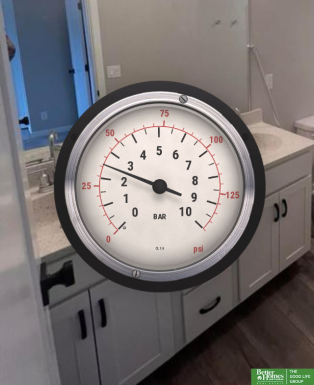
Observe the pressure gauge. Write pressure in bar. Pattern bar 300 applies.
bar 2.5
